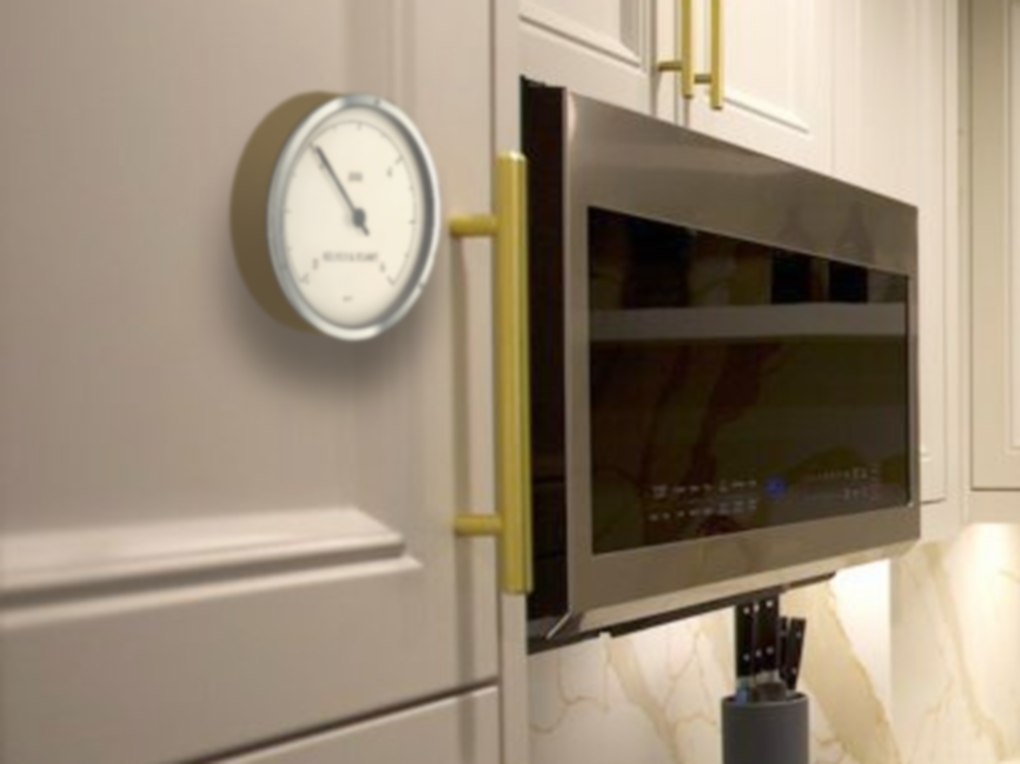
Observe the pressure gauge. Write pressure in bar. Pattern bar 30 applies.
bar 2
